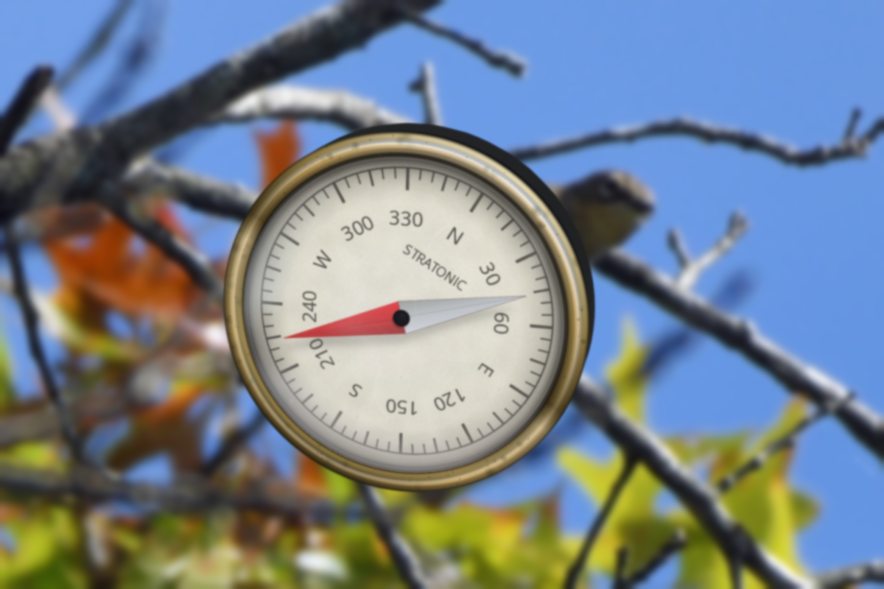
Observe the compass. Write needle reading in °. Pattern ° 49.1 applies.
° 225
